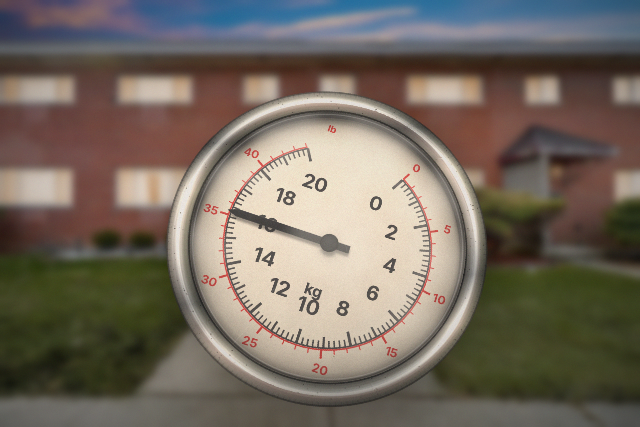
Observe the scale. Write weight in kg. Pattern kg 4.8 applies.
kg 16
